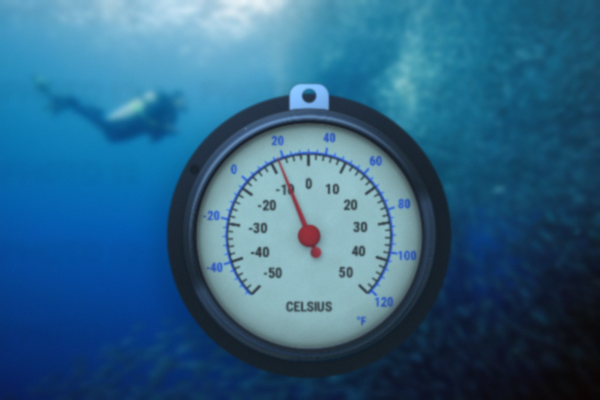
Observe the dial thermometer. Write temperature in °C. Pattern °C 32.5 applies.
°C -8
